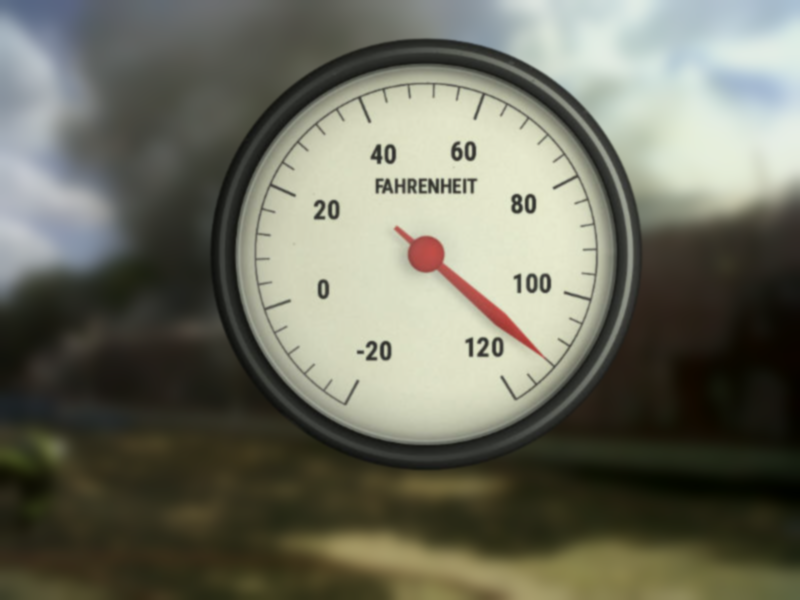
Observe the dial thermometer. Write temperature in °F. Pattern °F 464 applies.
°F 112
